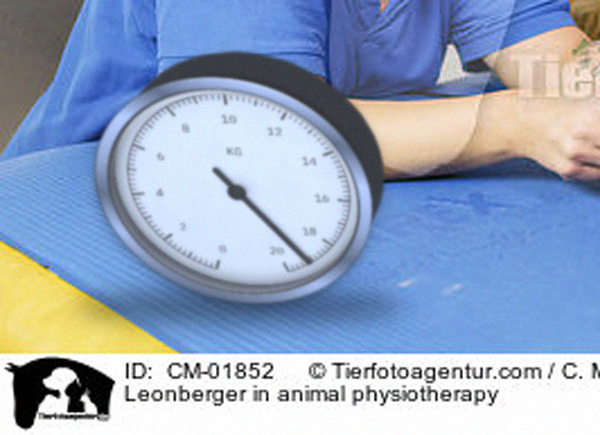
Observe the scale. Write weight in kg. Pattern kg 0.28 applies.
kg 19
